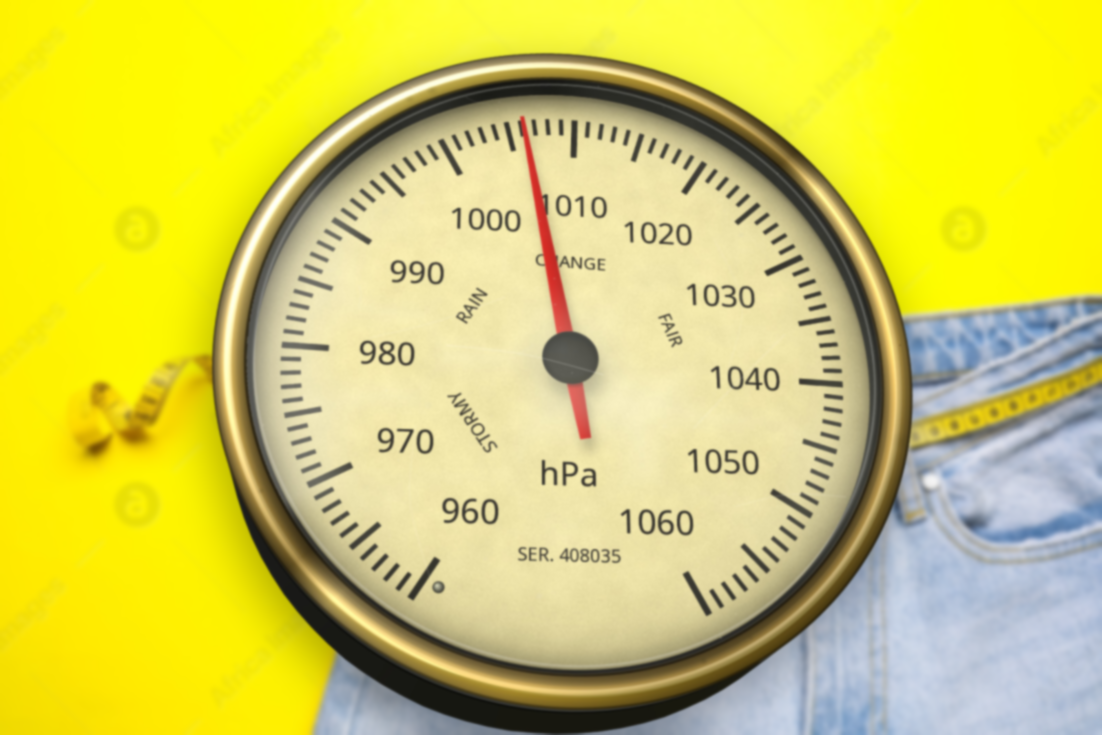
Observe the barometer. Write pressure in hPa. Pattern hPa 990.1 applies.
hPa 1006
